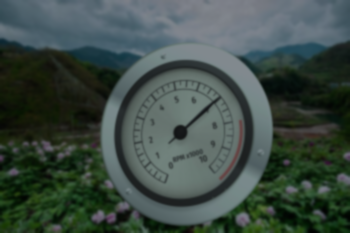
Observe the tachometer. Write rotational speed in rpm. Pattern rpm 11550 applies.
rpm 7000
